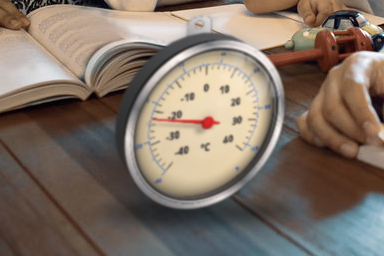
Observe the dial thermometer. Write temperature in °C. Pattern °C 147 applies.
°C -22
